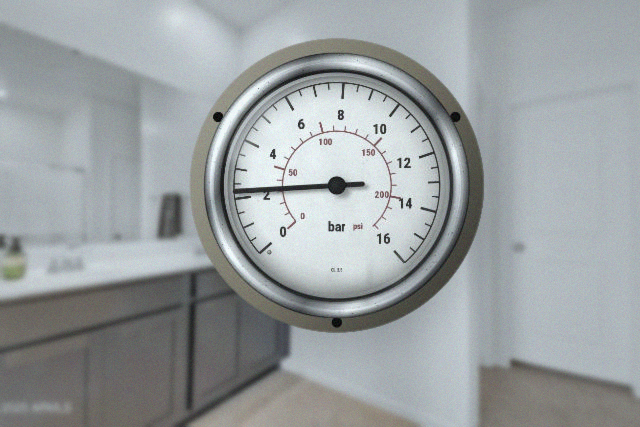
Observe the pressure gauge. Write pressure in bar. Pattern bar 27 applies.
bar 2.25
